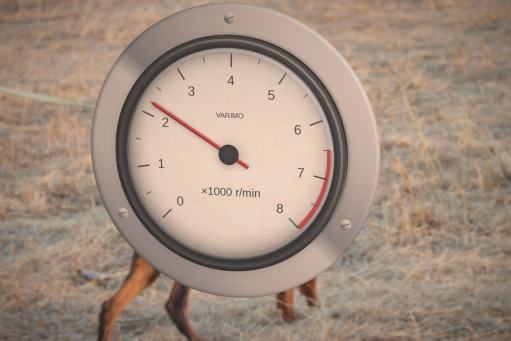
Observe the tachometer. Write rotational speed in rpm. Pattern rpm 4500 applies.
rpm 2250
